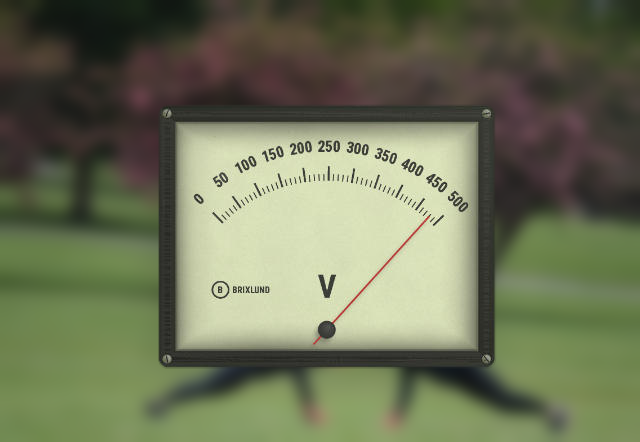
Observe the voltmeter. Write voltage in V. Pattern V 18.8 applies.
V 480
